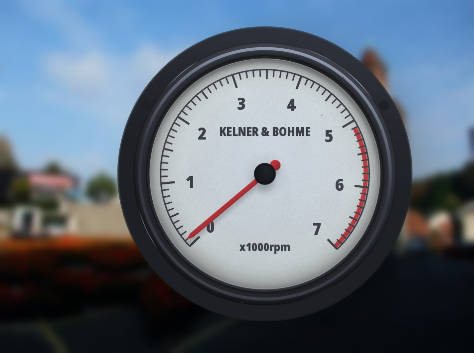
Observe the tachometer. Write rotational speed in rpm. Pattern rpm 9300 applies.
rpm 100
